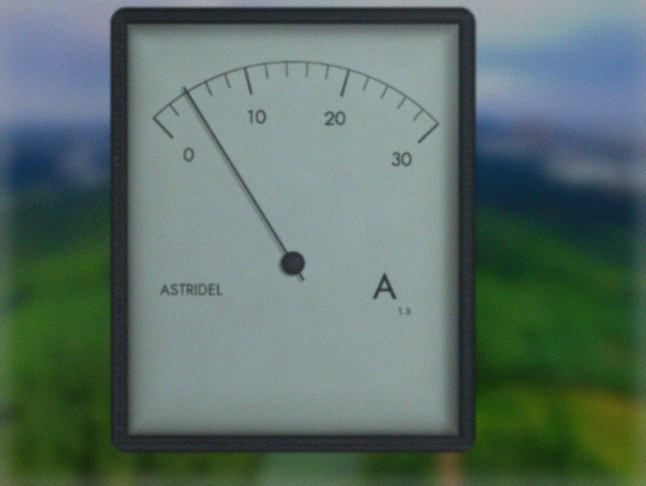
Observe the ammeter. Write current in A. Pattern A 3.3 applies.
A 4
